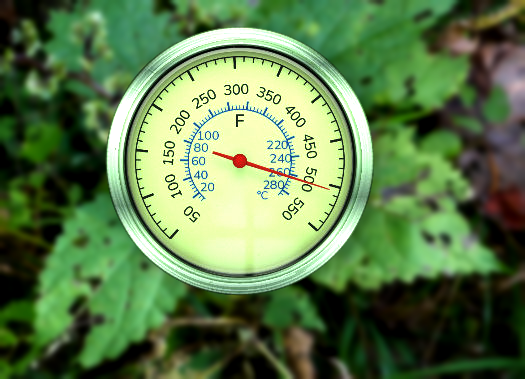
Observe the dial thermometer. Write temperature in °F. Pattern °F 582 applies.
°F 505
